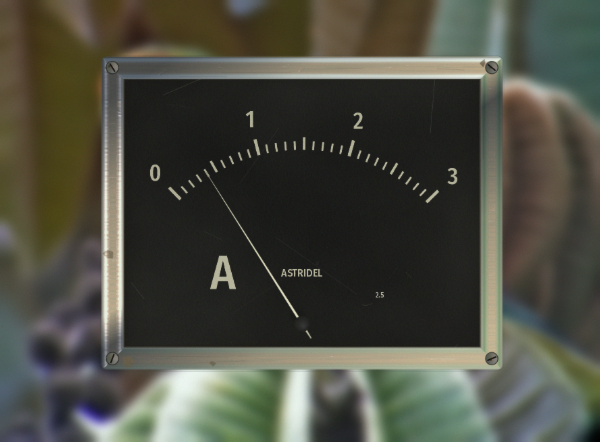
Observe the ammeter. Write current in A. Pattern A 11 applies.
A 0.4
